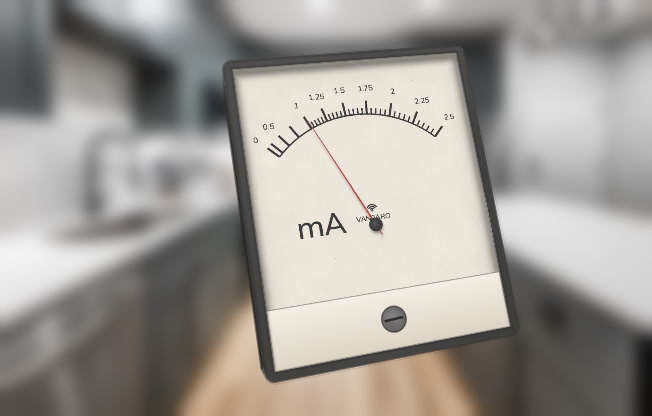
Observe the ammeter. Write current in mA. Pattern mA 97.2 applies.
mA 1
